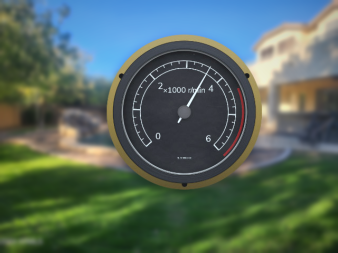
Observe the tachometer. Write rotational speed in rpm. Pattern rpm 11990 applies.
rpm 3600
